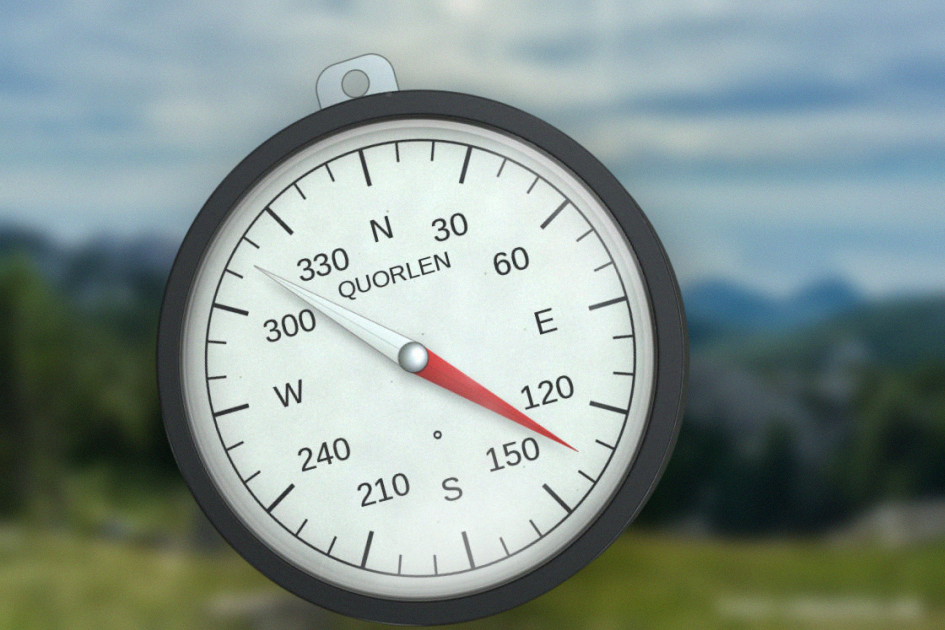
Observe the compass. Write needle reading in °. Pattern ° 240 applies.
° 135
